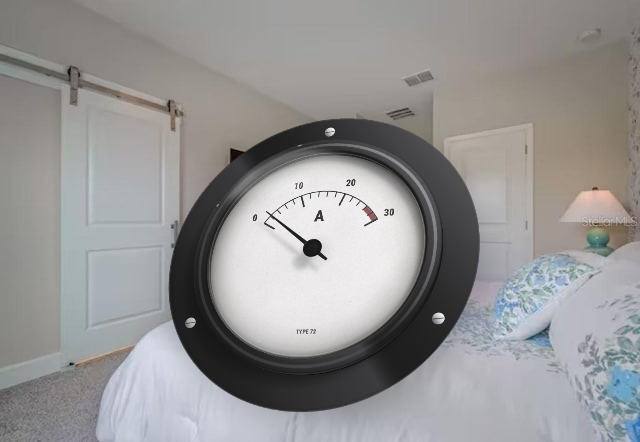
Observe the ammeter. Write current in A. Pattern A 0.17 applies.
A 2
